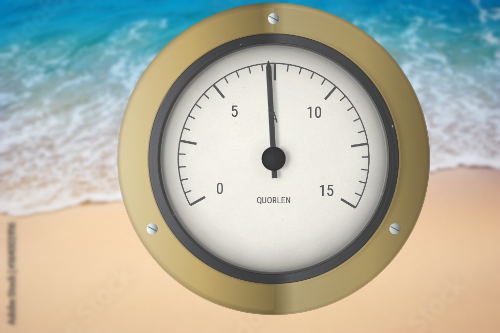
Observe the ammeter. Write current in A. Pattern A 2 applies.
A 7.25
